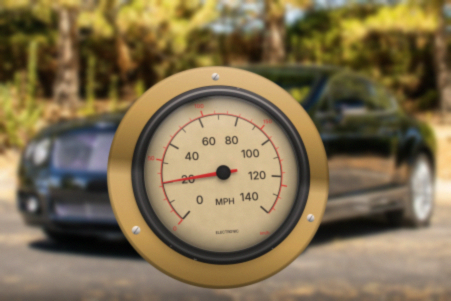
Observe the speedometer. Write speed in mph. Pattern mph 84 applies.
mph 20
